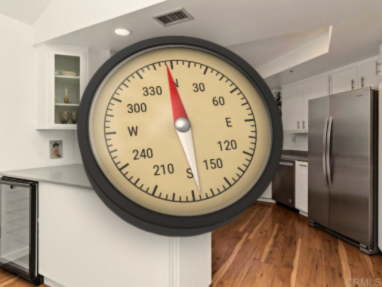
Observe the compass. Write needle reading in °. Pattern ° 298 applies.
° 355
